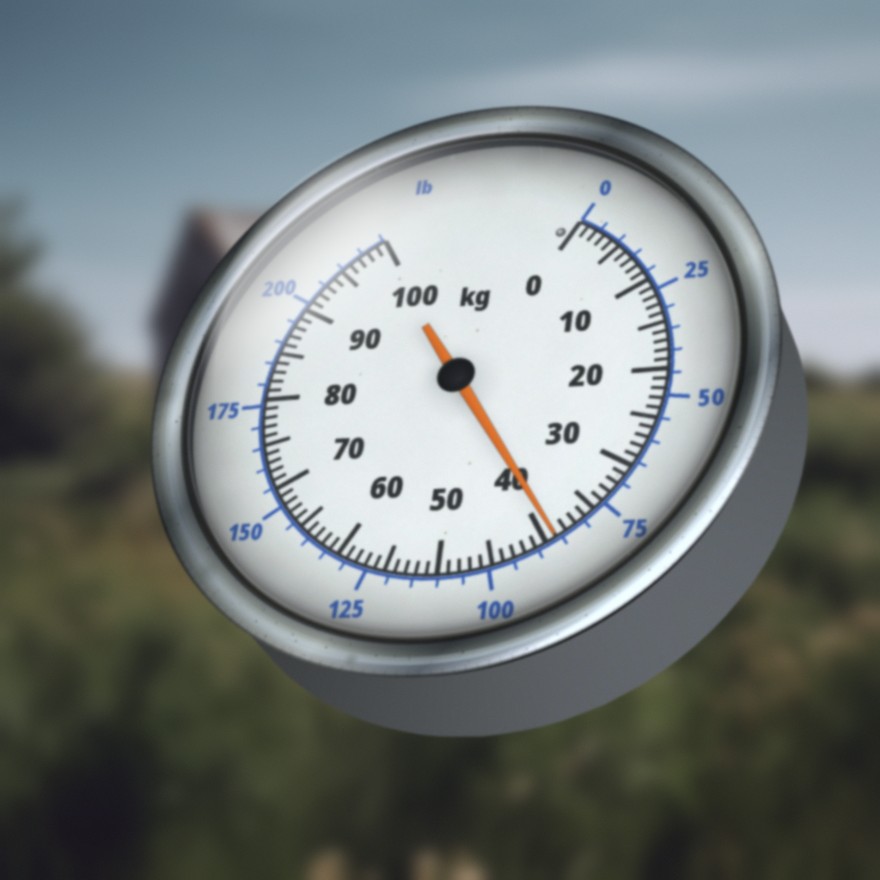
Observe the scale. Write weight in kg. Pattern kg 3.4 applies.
kg 39
